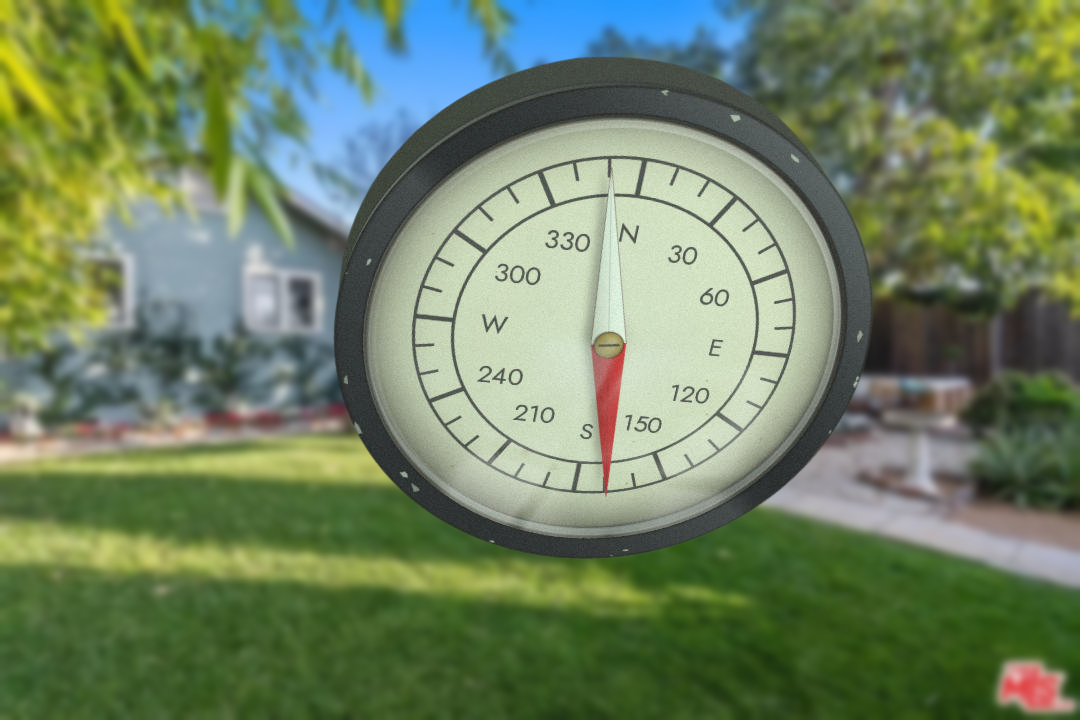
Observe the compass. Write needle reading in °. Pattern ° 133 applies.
° 170
